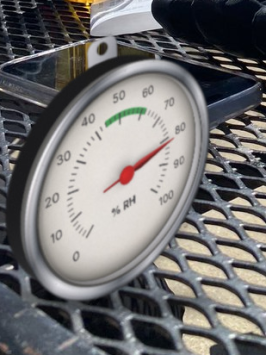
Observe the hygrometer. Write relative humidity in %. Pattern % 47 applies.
% 80
